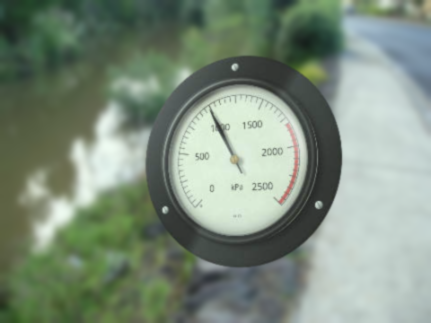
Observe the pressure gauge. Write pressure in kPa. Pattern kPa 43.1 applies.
kPa 1000
